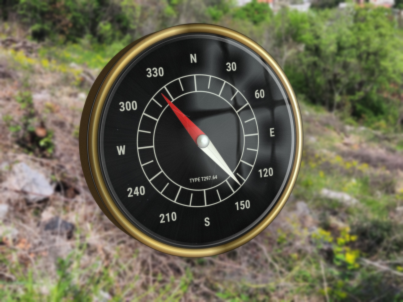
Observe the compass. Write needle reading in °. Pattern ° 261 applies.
° 322.5
